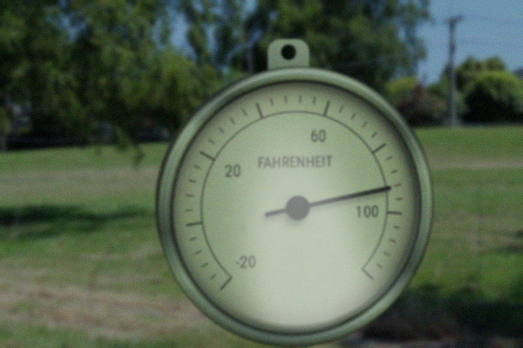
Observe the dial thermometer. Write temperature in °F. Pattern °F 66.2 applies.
°F 92
